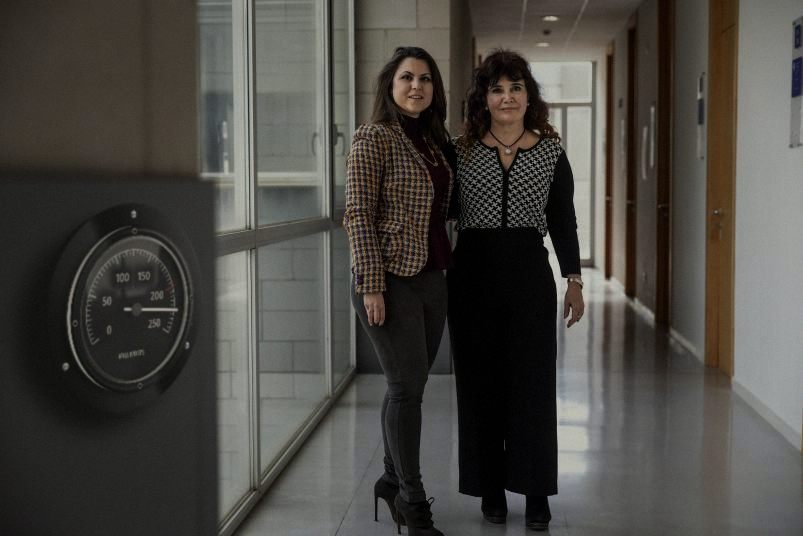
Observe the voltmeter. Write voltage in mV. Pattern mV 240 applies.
mV 225
